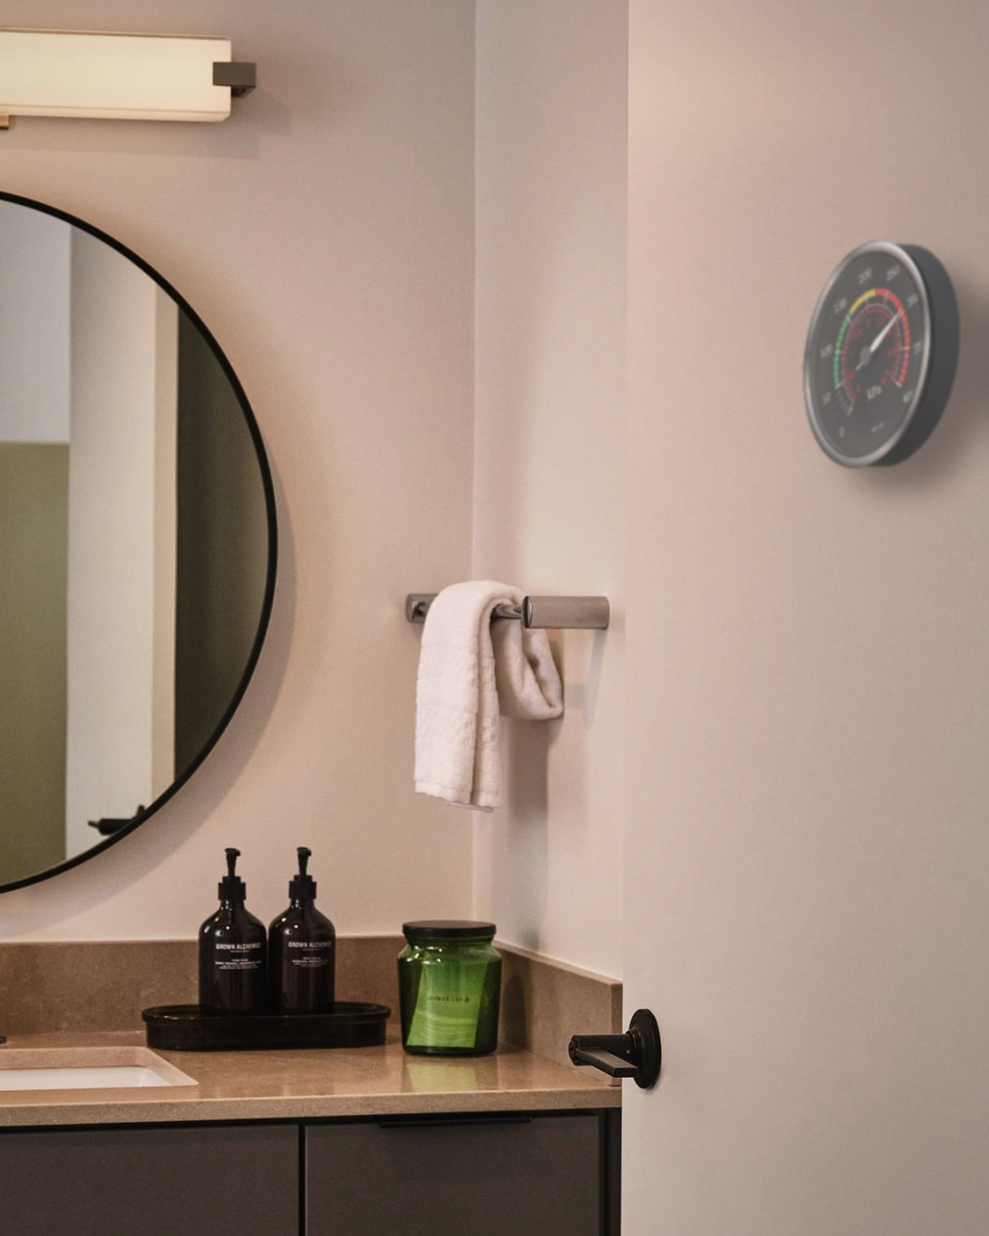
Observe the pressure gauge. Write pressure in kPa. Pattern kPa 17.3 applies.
kPa 300
